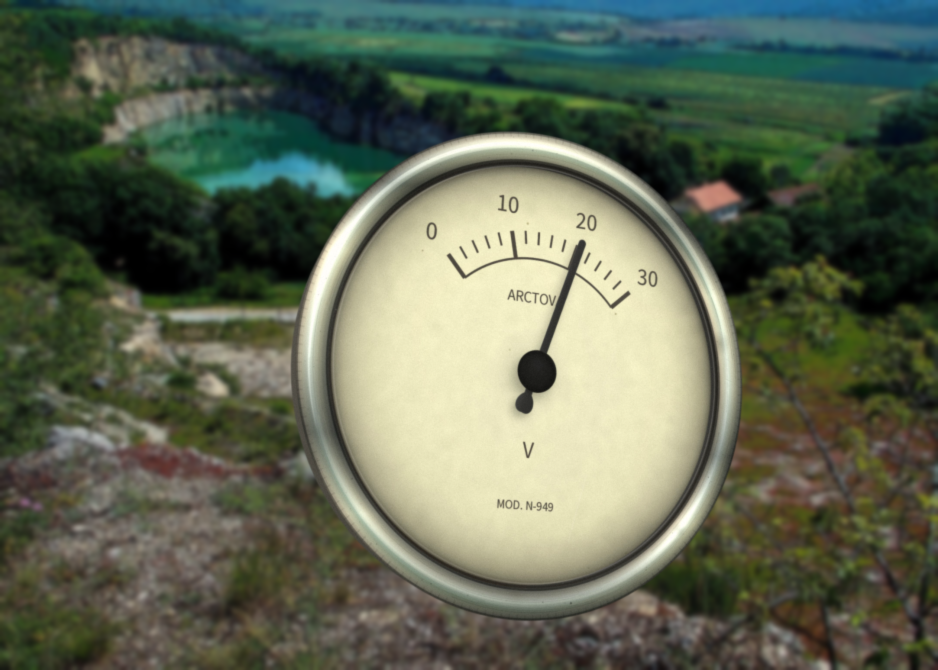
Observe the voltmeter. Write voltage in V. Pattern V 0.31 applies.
V 20
